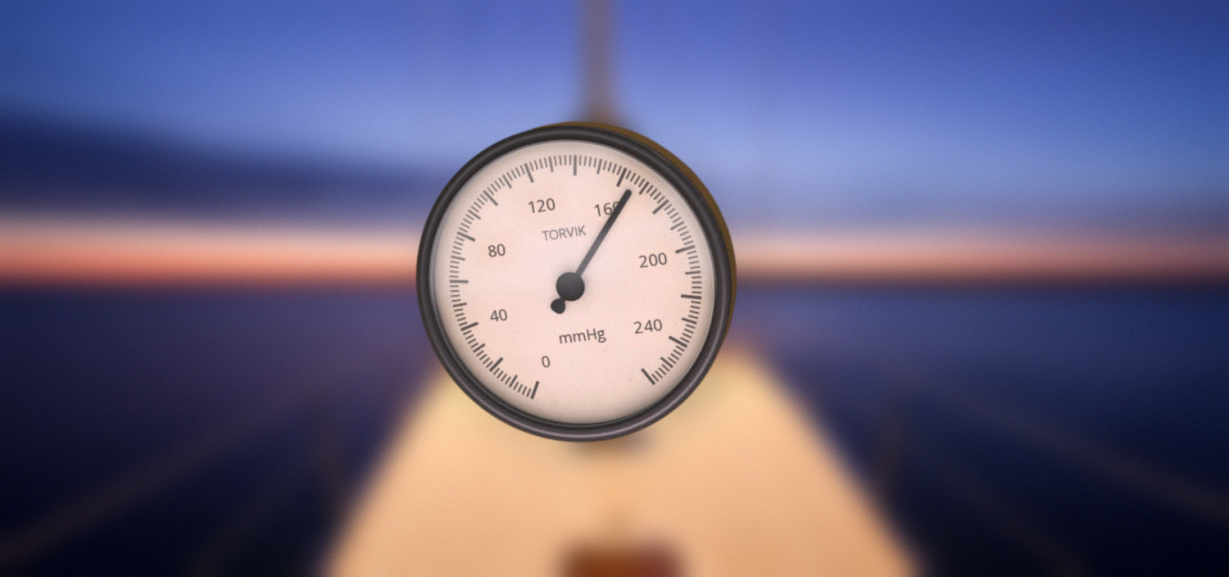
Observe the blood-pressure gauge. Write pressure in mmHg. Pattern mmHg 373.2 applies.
mmHg 166
